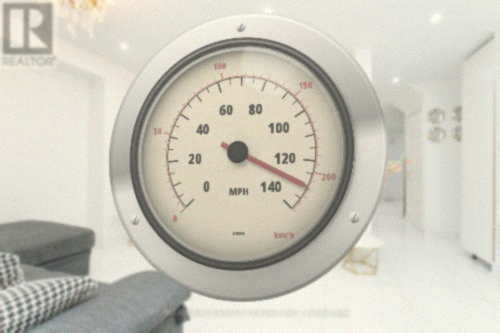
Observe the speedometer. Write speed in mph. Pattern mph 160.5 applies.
mph 130
